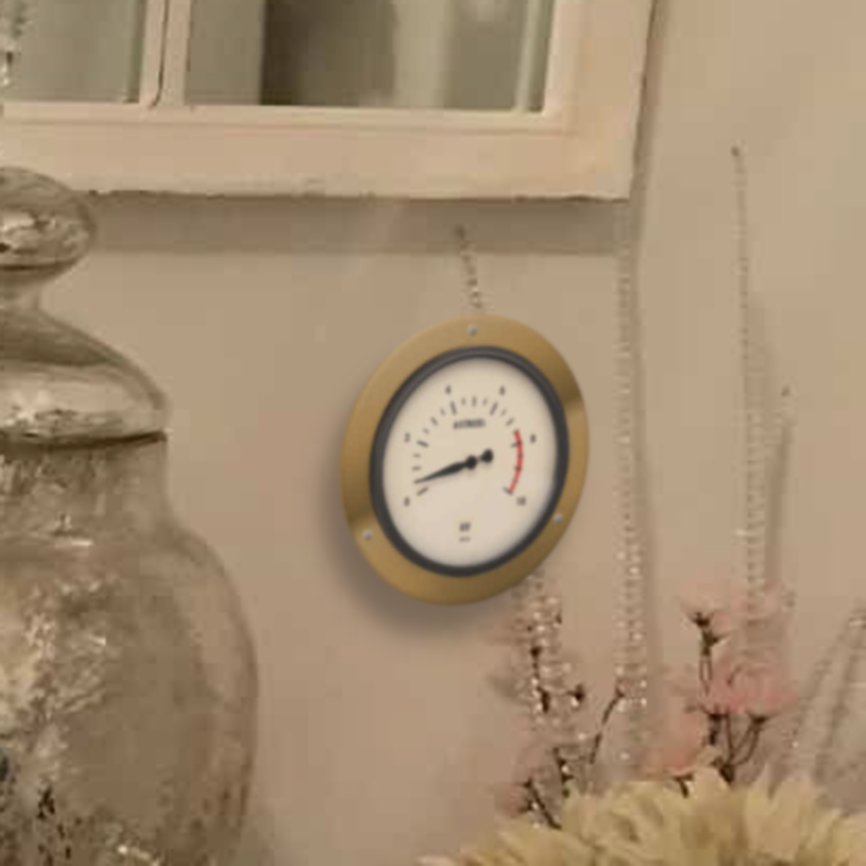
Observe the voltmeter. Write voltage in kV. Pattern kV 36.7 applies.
kV 0.5
